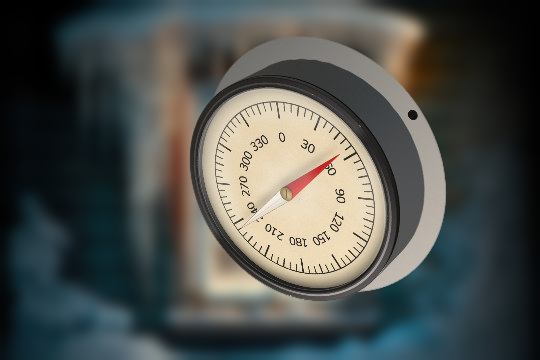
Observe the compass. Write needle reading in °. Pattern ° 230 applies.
° 55
